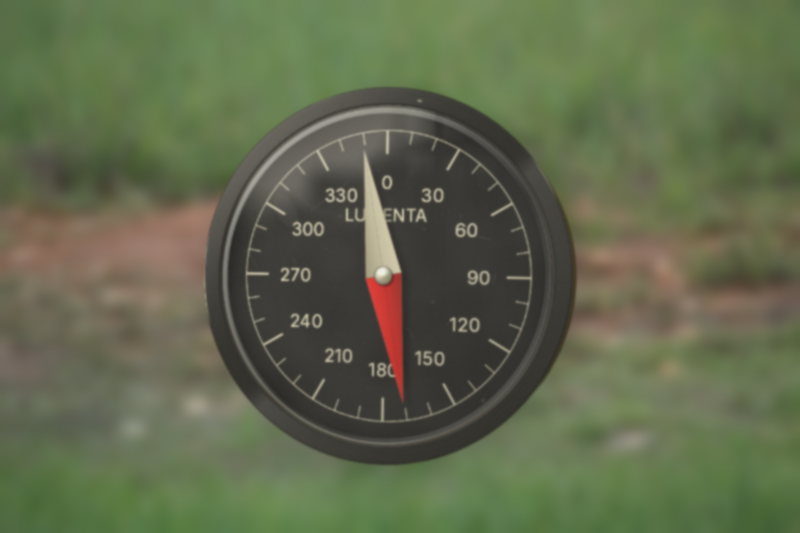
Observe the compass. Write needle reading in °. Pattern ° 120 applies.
° 170
